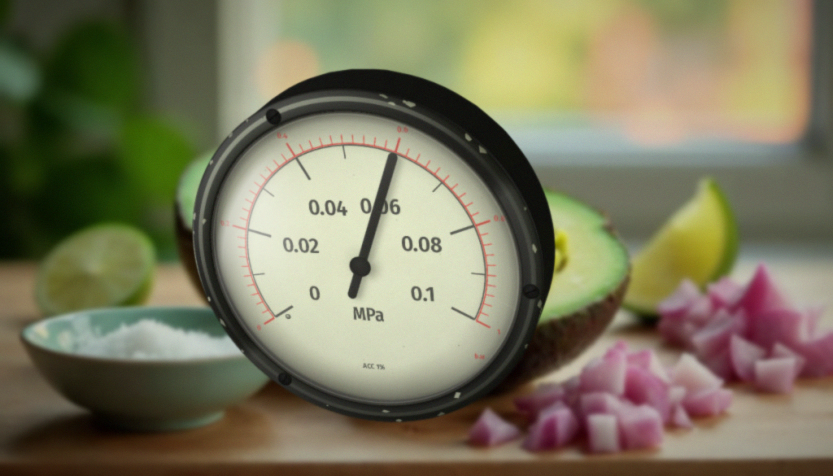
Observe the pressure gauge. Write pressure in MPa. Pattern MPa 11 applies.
MPa 0.06
